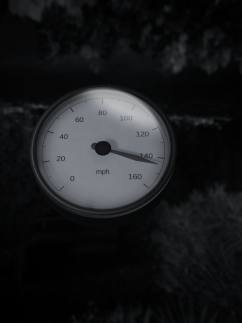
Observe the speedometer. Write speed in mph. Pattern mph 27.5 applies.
mph 145
